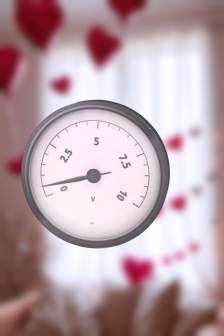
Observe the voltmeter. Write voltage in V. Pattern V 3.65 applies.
V 0.5
